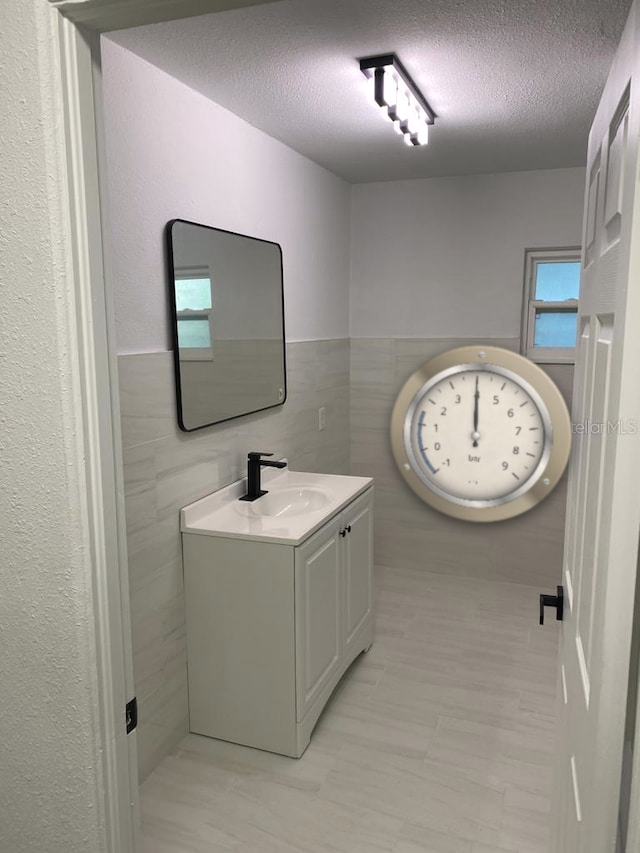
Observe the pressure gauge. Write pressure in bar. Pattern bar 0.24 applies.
bar 4
